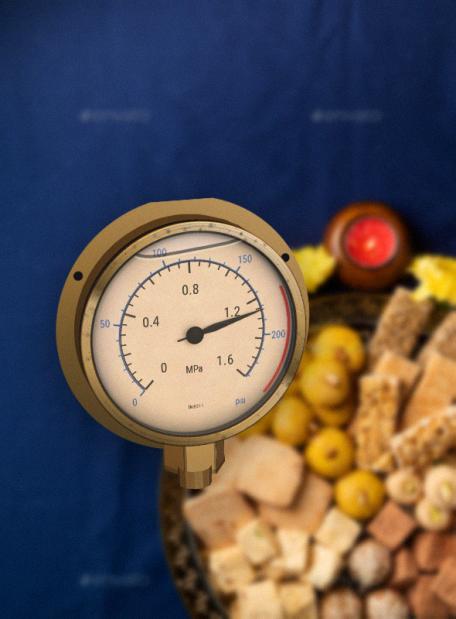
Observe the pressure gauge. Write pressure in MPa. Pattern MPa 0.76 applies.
MPa 1.25
